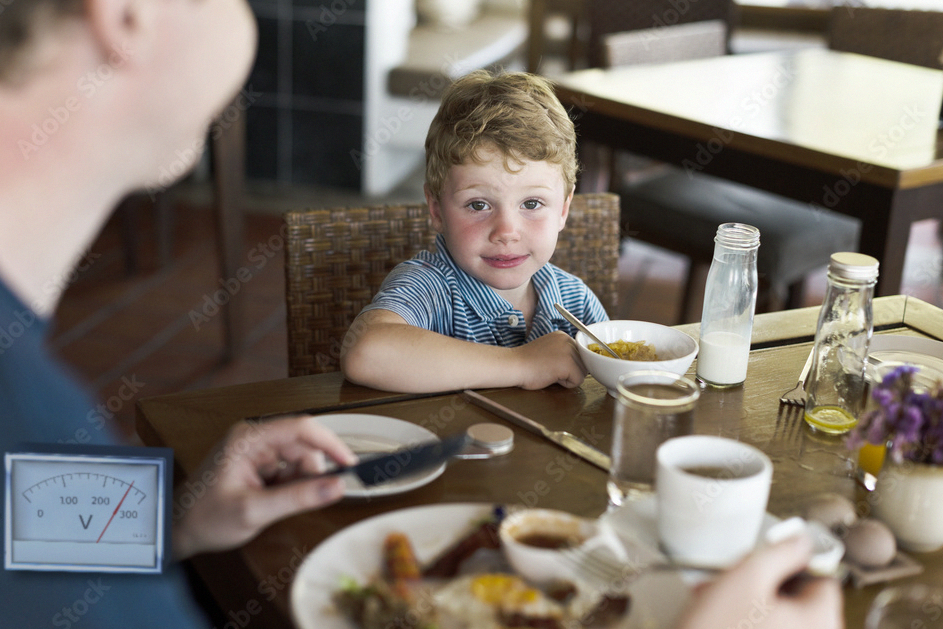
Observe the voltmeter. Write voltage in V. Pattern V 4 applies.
V 260
